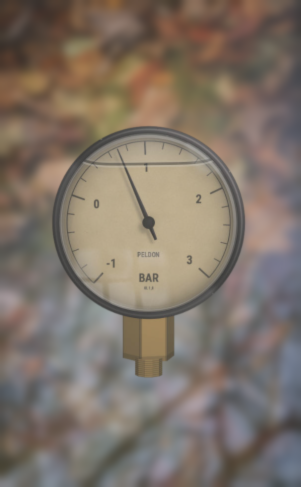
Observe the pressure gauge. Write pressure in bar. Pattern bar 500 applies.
bar 0.7
